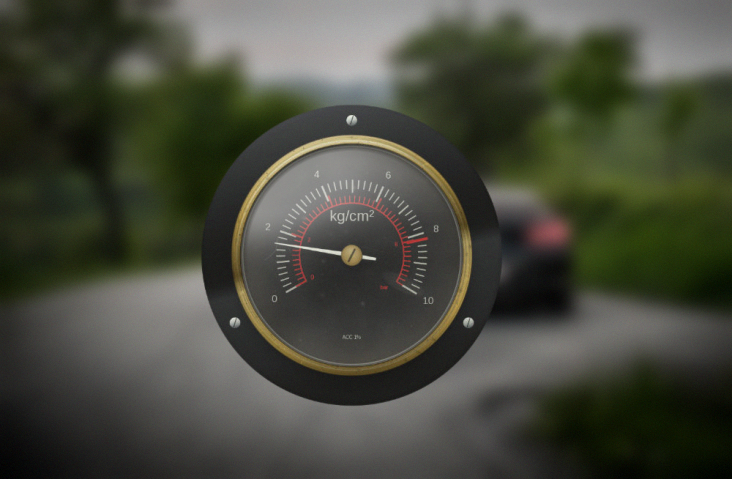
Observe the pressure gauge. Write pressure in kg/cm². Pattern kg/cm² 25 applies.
kg/cm² 1.6
